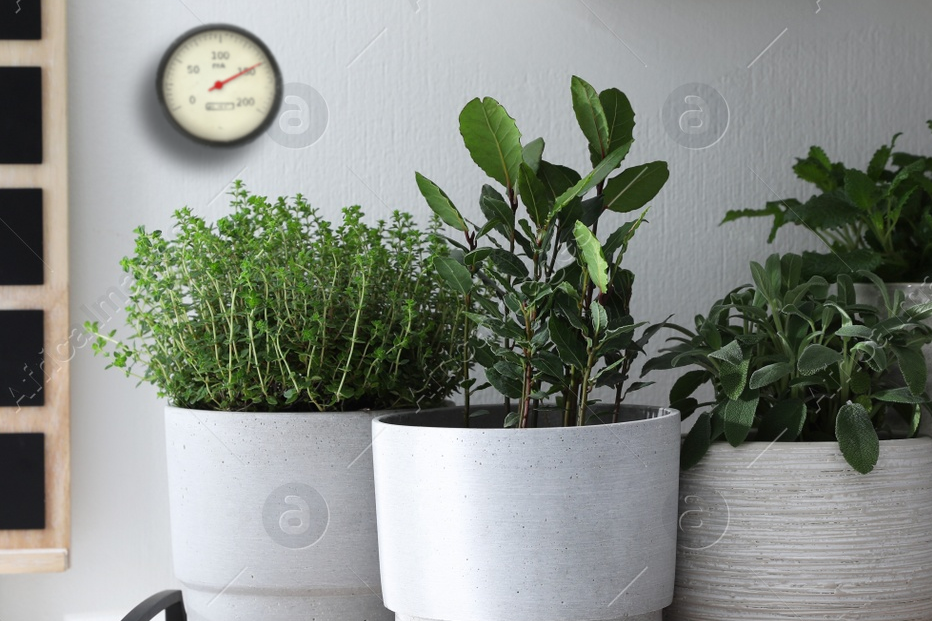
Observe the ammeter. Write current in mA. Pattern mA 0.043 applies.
mA 150
